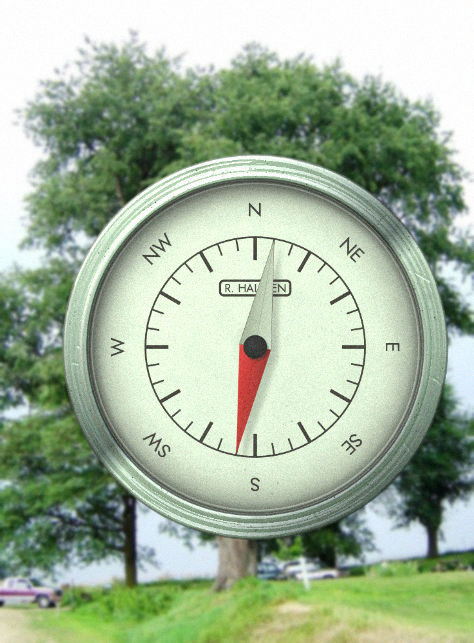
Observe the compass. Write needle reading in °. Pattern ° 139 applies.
° 190
